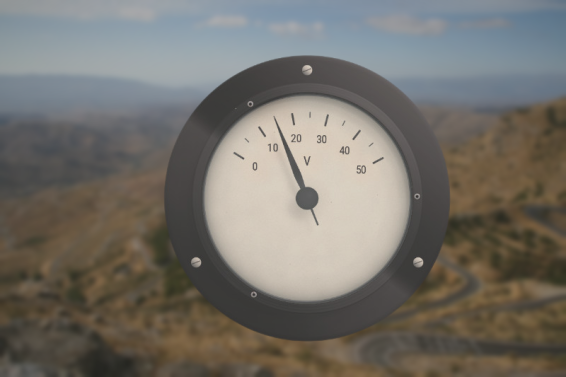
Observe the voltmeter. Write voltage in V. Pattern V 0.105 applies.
V 15
